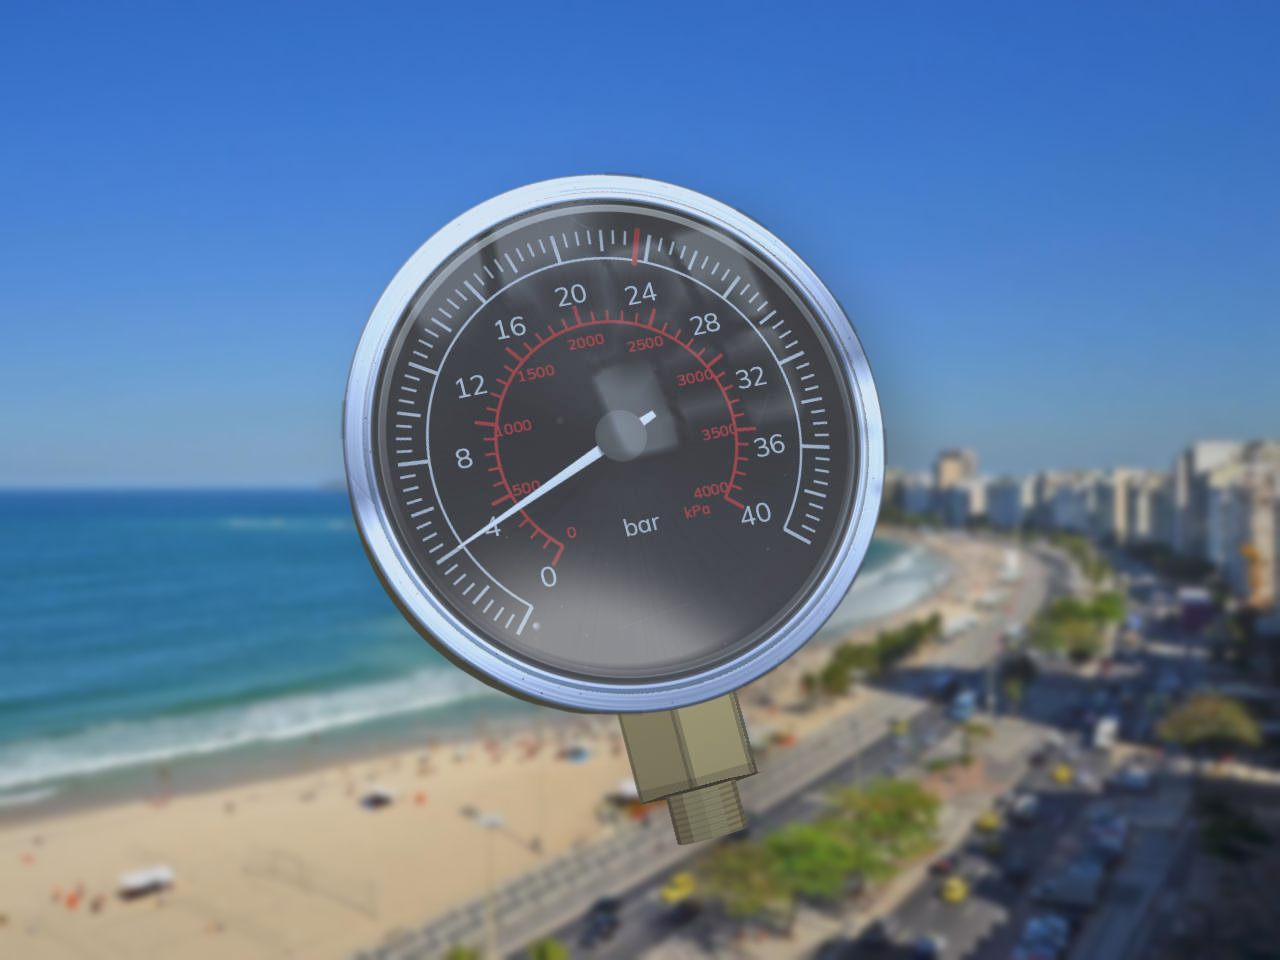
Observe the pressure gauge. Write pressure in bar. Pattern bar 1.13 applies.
bar 4
